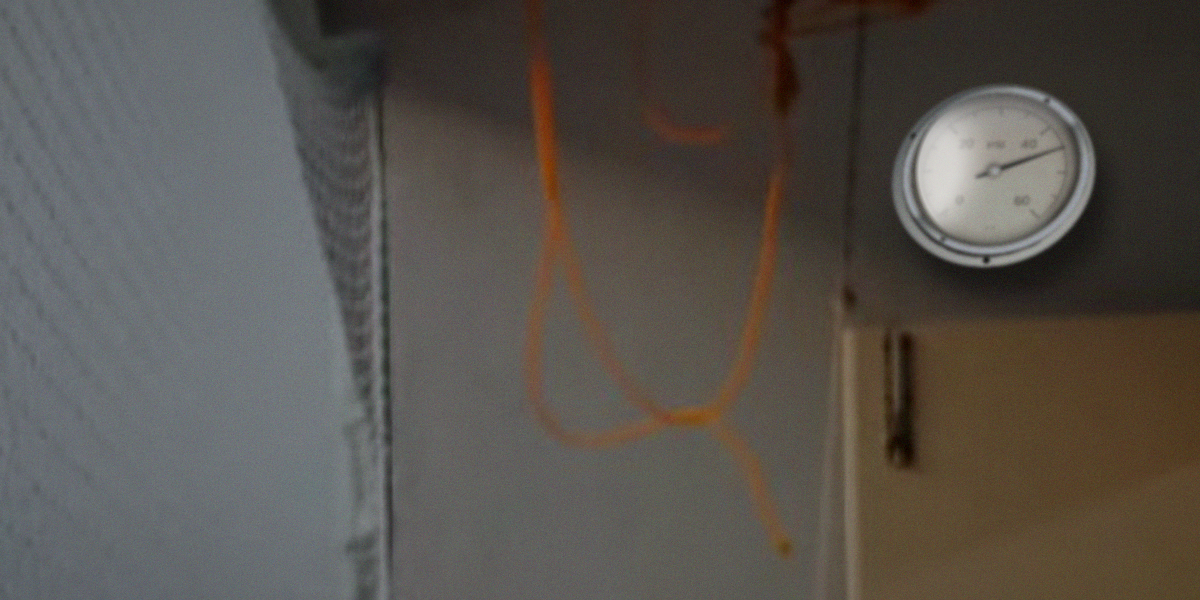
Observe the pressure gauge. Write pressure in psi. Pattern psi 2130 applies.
psi 45
